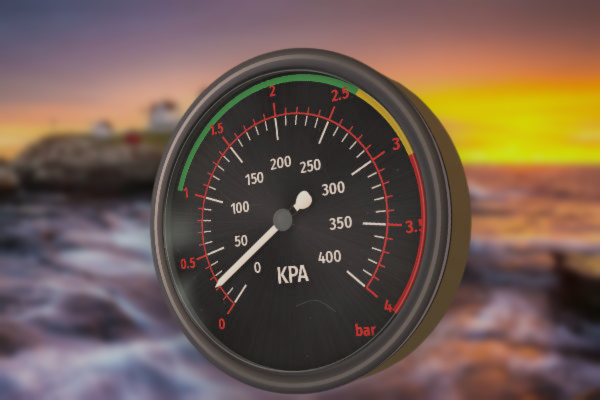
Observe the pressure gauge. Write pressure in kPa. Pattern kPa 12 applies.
kPa 20
